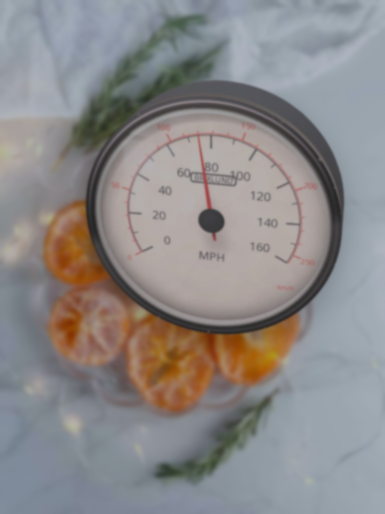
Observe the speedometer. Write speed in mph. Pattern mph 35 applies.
mph 75
